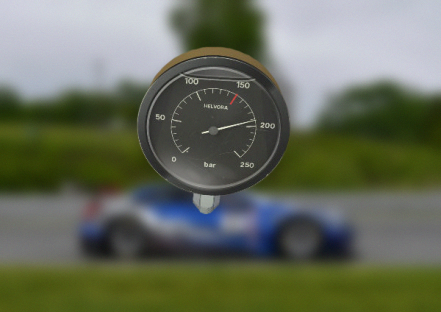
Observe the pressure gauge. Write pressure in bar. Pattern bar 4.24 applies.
bar 190
